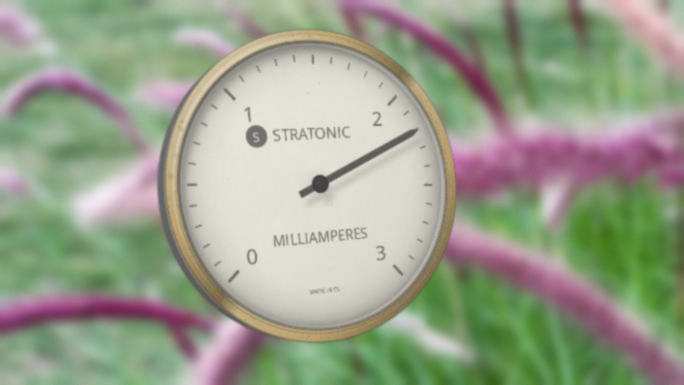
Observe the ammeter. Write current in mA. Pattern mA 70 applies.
mA 2.2
